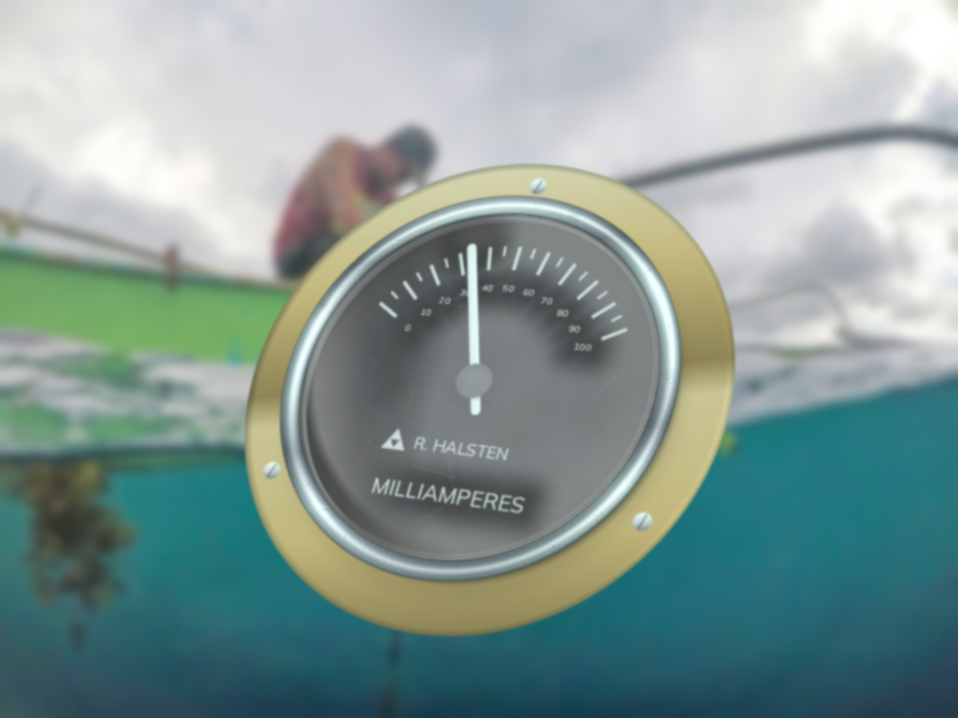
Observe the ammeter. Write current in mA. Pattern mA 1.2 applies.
mA 35
